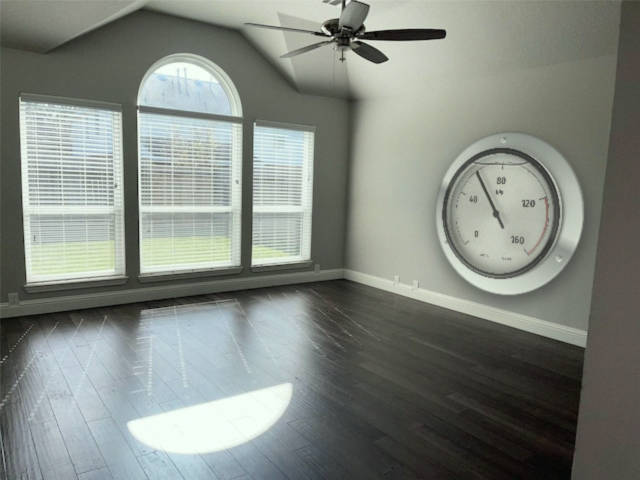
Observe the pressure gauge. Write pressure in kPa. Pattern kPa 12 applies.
kPa 60
